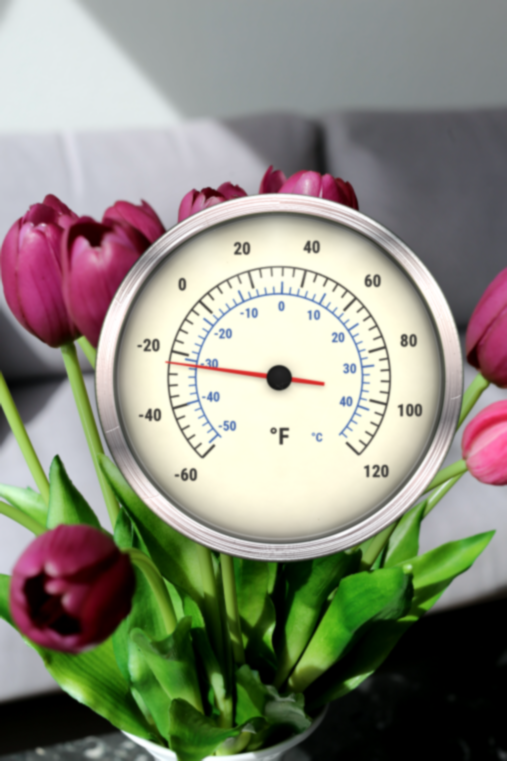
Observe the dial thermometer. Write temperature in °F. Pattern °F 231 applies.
°F -24
